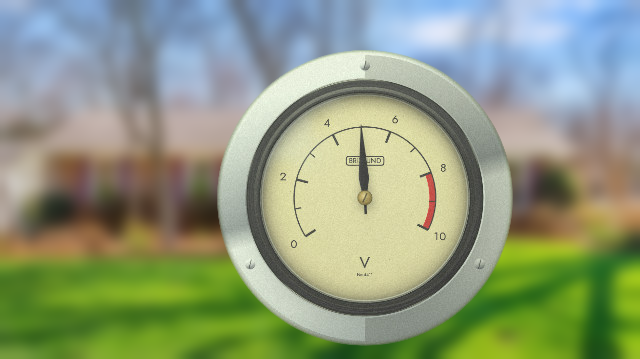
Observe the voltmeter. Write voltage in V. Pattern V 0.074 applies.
V 5
